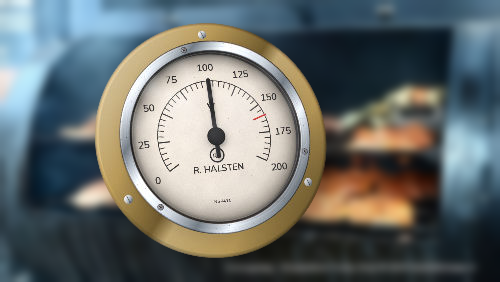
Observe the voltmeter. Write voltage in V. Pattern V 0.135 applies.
V 100
